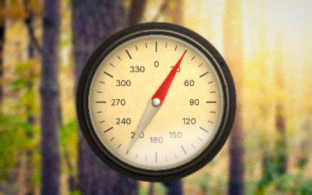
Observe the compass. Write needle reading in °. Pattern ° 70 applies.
° 30
